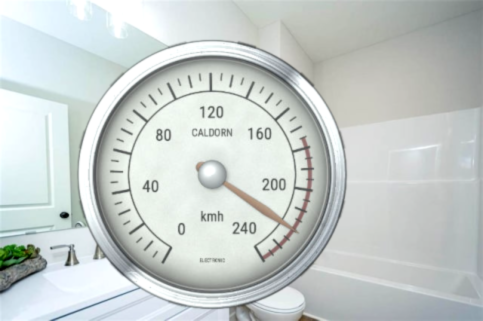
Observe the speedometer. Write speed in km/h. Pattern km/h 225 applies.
km/h 220
